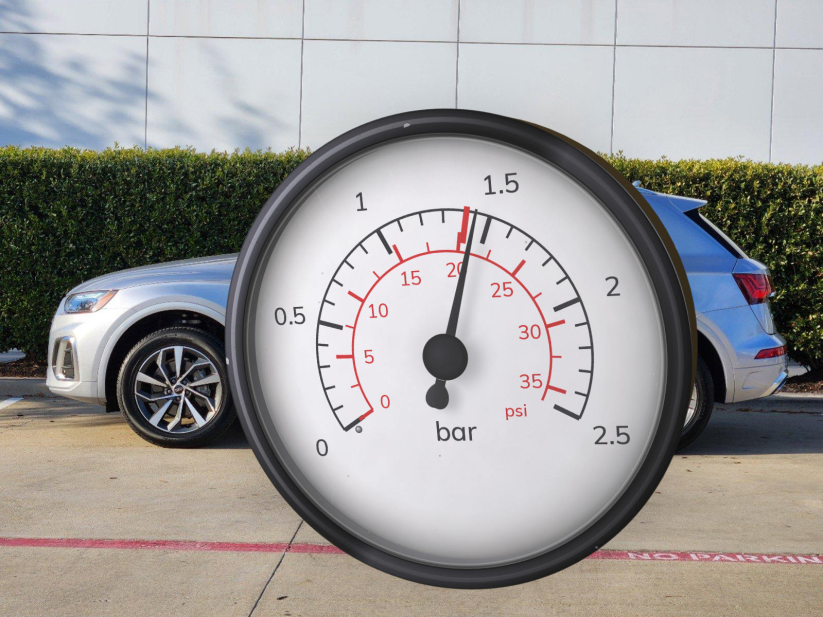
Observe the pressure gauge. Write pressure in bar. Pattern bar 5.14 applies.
bar 1.45
